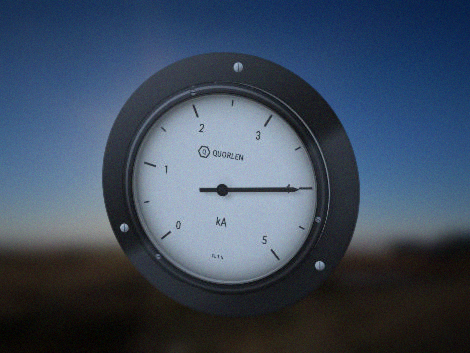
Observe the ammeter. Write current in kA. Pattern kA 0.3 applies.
kA 4
